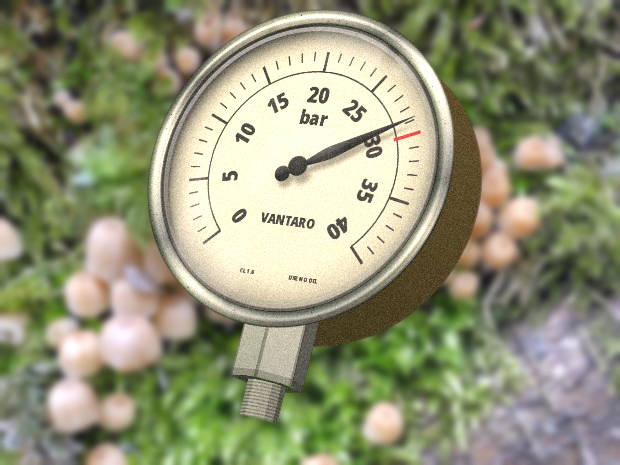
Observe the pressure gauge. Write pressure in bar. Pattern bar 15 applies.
bar 29
